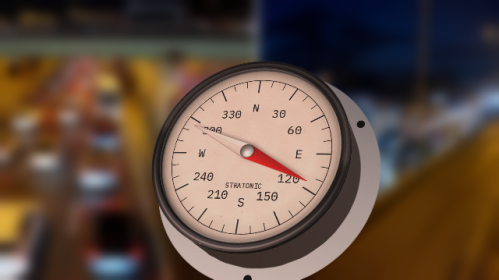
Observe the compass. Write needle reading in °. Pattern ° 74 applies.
° 115
